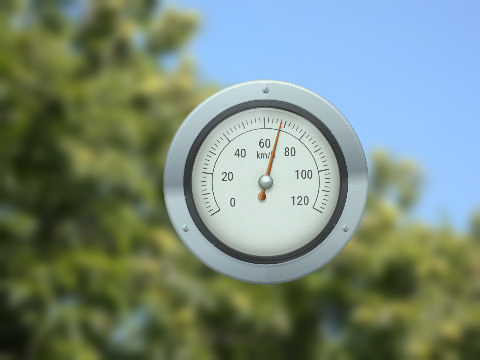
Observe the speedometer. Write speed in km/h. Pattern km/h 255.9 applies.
km/h 68
